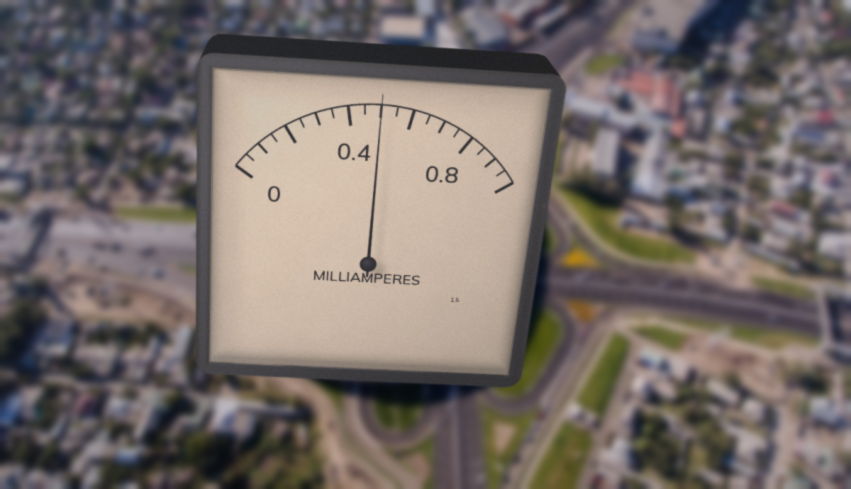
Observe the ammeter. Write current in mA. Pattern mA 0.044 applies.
mA 0.5
